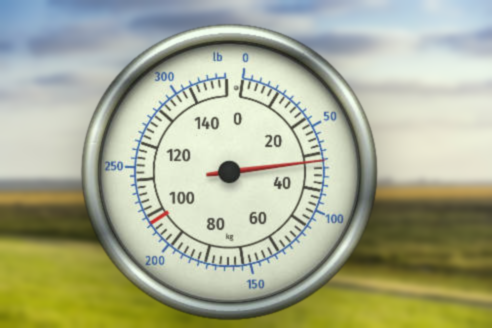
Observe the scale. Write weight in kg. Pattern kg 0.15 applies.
kg 32
